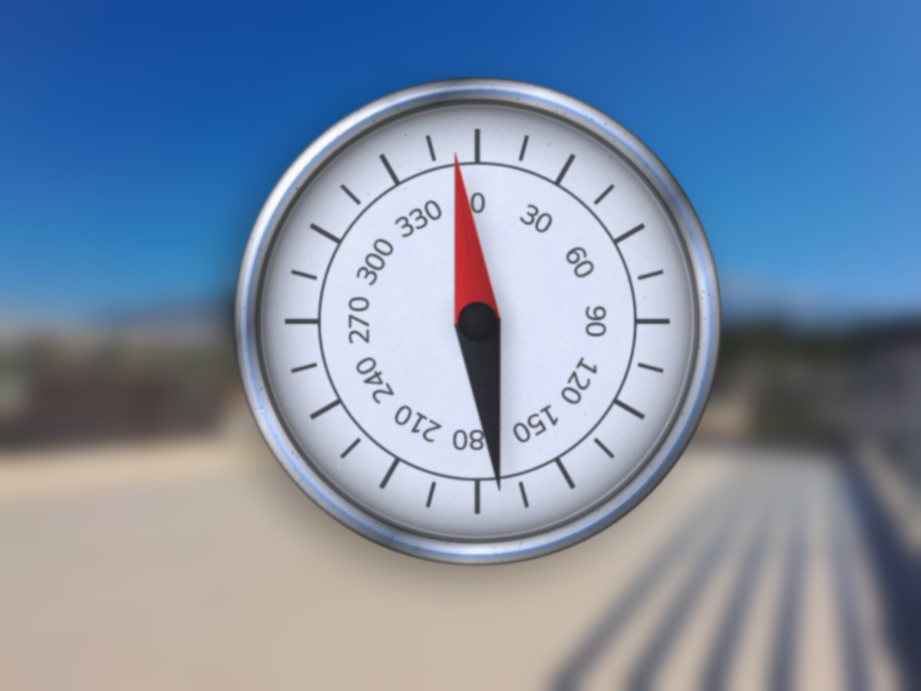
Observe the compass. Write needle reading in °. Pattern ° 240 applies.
° 352.5
